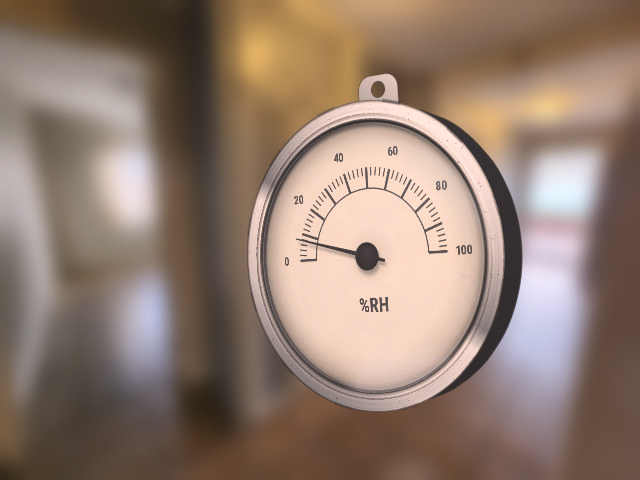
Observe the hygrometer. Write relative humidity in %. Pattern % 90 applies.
% 8
